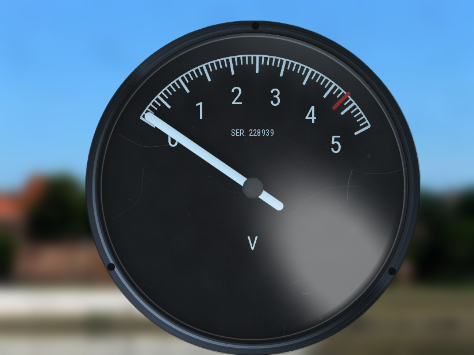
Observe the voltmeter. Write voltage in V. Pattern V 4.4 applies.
V 0.1
